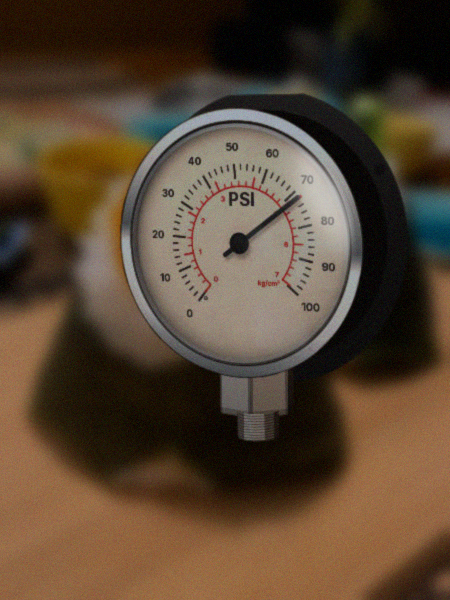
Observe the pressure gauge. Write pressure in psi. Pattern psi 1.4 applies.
psi 72
